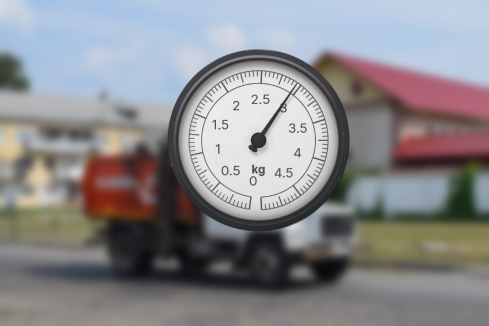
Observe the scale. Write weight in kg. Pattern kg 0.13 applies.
kg 2.95
